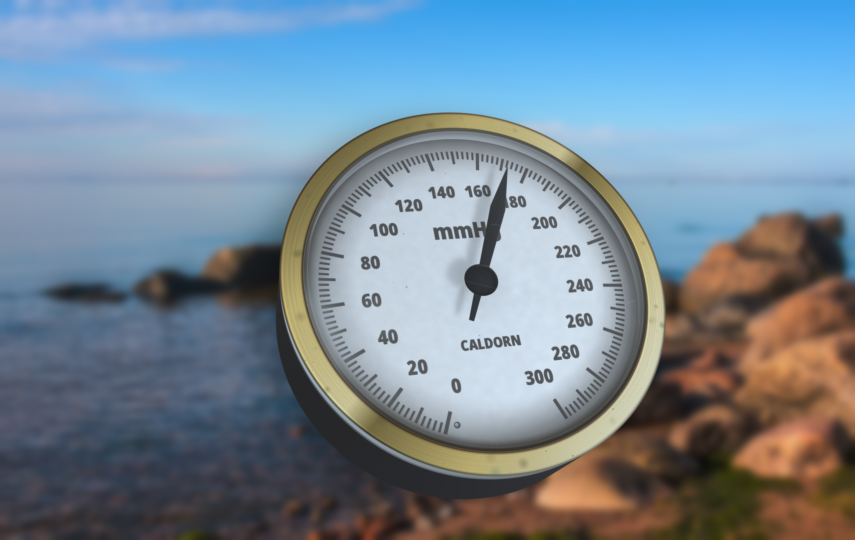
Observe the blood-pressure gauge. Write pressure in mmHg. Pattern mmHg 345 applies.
mmHg 172
